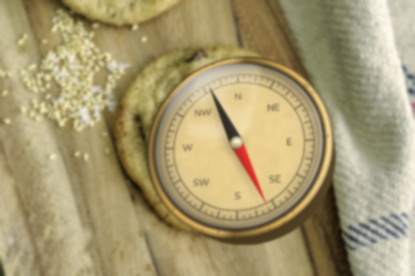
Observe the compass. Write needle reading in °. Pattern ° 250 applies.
° 155
